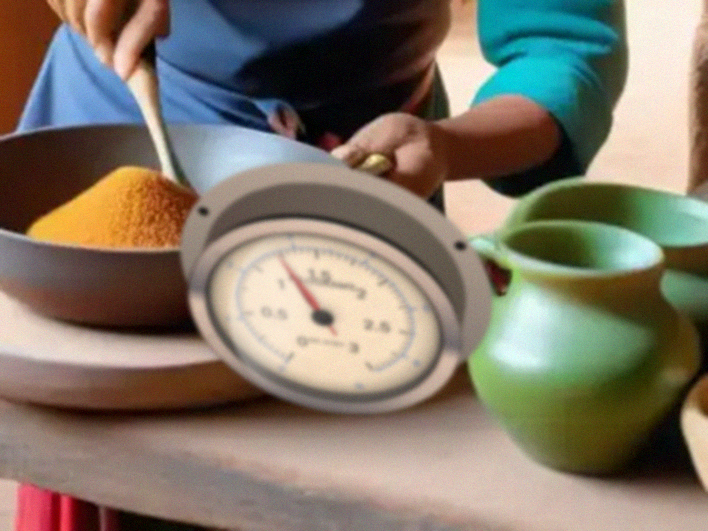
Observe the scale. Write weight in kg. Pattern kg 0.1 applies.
kg 1.25
